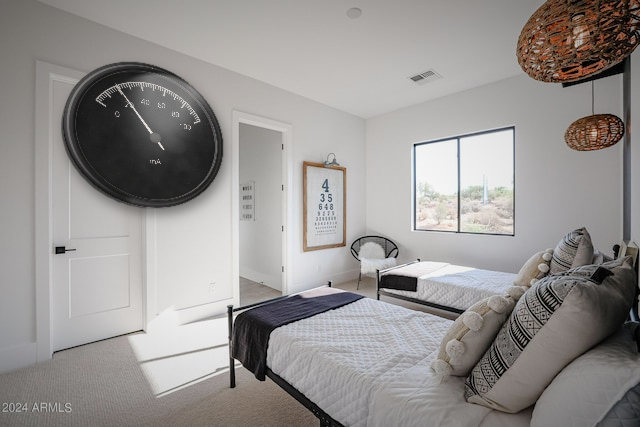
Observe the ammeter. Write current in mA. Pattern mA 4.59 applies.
mA 20
